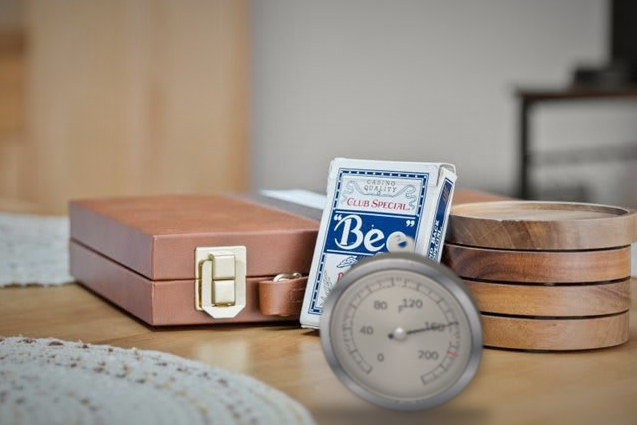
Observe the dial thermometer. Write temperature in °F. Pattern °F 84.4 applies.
°F 160
